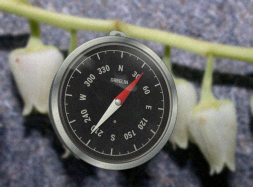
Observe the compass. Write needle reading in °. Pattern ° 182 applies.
° 35
